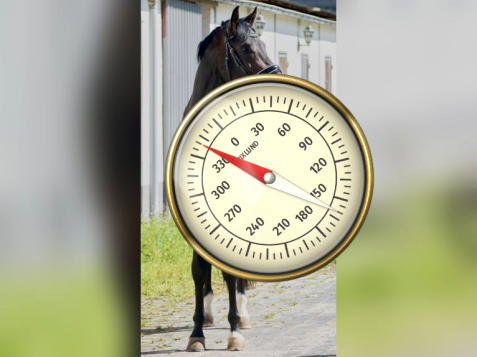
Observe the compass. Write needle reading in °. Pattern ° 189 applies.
° 340
